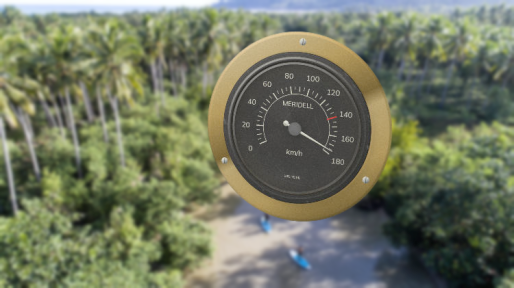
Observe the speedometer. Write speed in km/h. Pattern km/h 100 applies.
km/h 175
